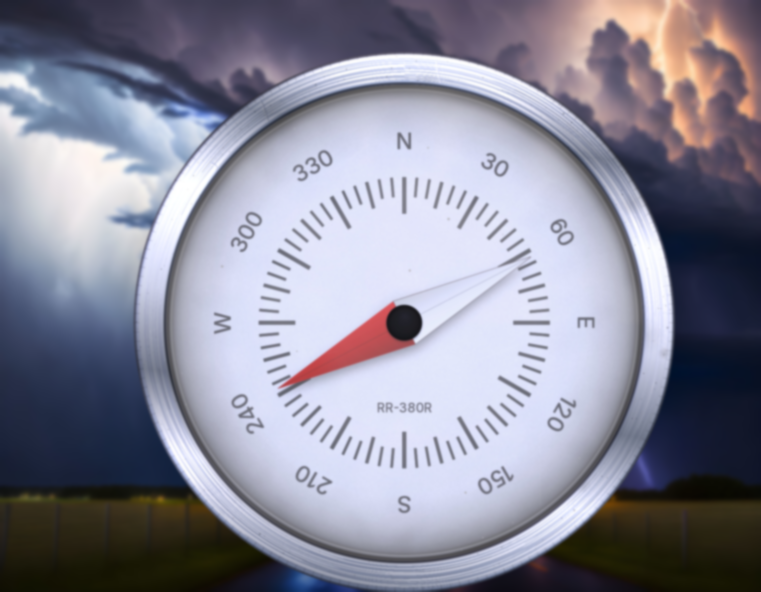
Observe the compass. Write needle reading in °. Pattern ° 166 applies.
° 242.5
